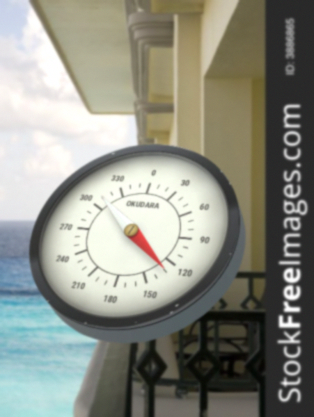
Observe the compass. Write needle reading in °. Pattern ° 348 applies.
° 130
